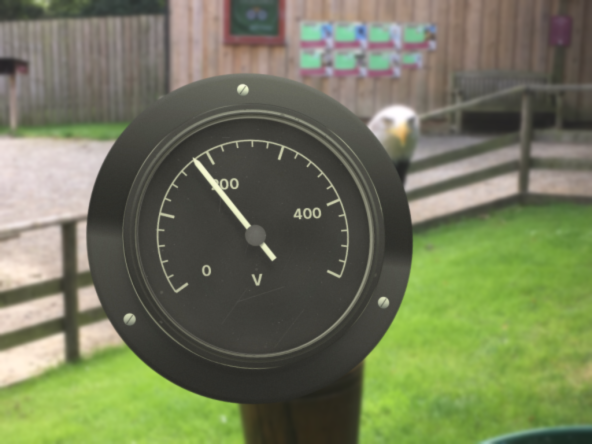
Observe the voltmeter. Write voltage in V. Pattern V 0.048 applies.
V 180
